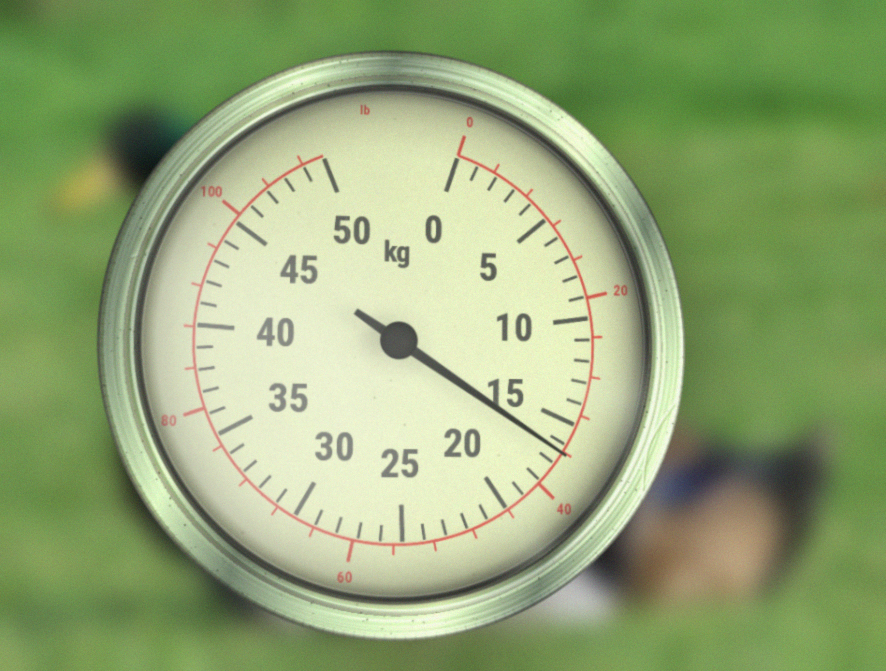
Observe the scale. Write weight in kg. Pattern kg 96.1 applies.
kg 16.5
